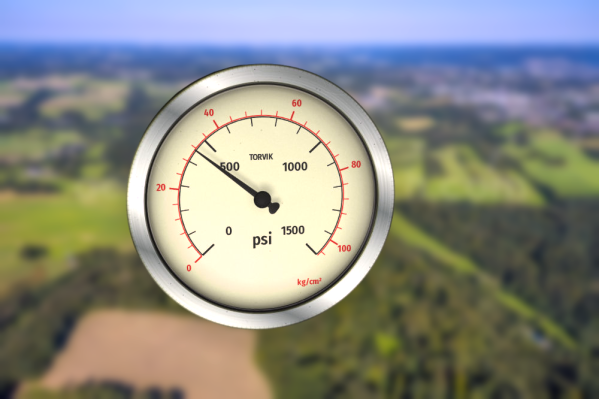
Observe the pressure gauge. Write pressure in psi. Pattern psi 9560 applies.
psi 450
